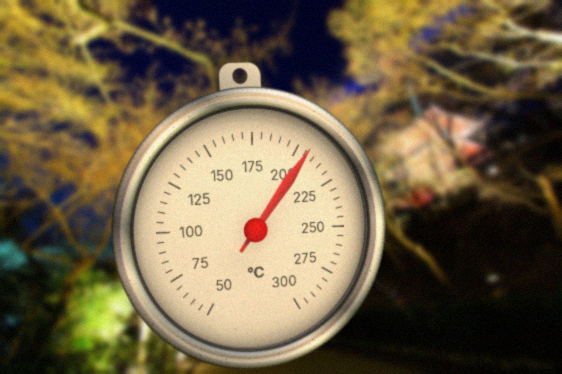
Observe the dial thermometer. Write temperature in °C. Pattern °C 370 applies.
°C 205
